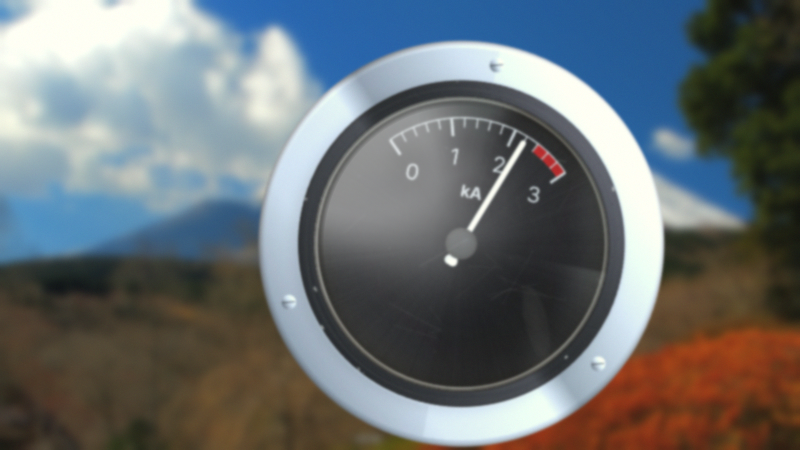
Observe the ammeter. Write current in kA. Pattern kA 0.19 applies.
kA 2.2
